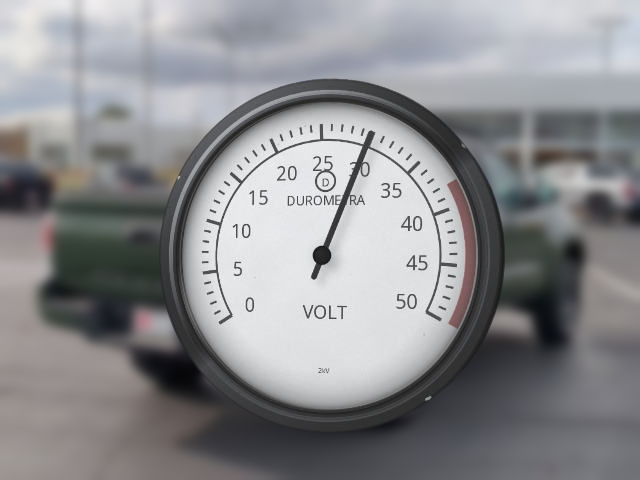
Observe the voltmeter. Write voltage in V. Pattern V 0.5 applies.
V 30
